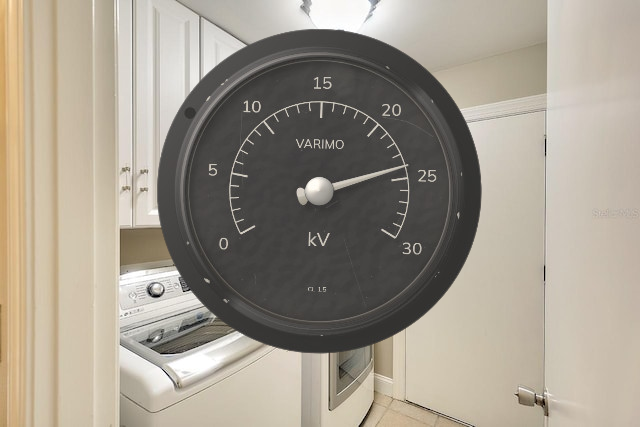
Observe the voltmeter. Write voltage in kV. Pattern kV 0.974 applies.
kV 24
